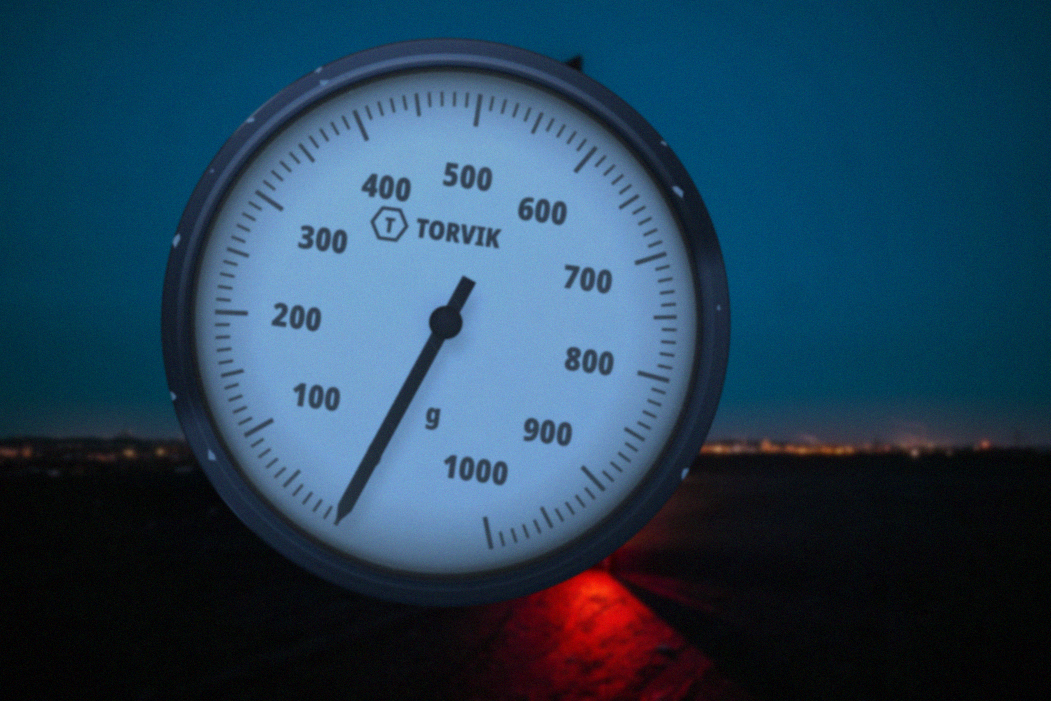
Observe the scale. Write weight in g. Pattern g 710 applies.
g 0
